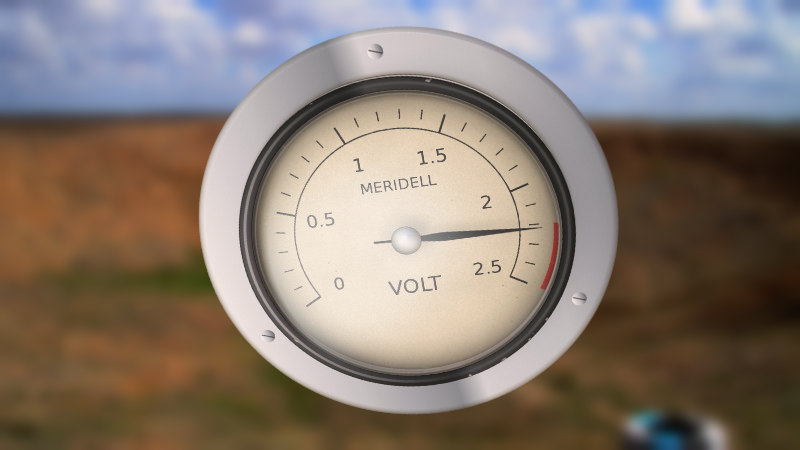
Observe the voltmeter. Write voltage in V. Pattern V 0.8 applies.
V 2.2
